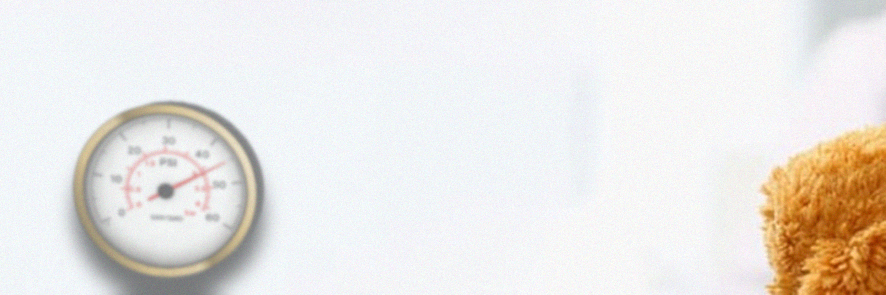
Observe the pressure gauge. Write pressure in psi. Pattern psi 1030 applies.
psi 45
